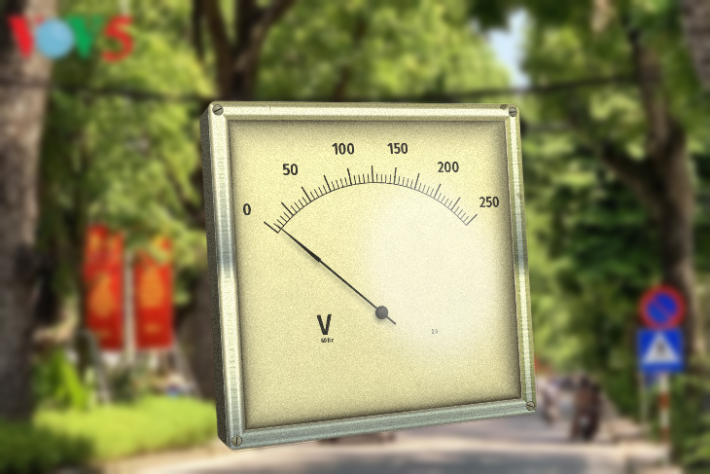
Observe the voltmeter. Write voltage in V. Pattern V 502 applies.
V 5
